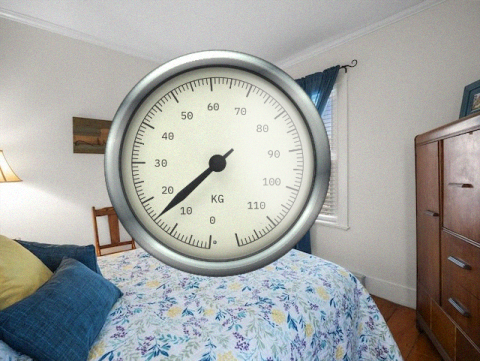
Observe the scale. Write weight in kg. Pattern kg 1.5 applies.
kg 15
